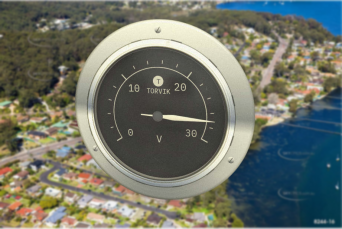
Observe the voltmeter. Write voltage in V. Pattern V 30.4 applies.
V 27
